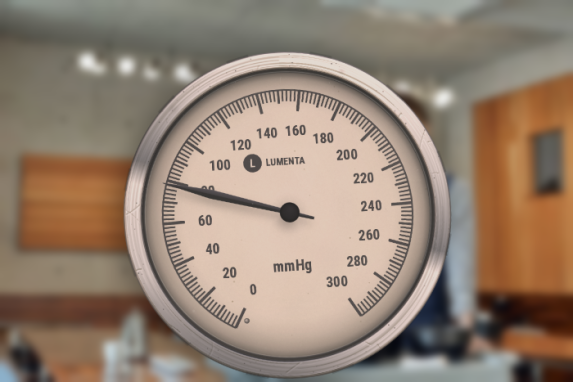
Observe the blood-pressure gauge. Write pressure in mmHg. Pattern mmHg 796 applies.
mmHg 78
